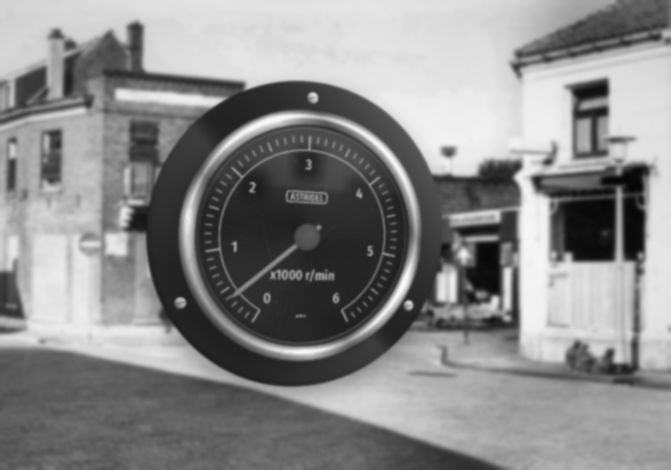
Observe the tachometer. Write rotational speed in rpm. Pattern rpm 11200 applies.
rpm 400
